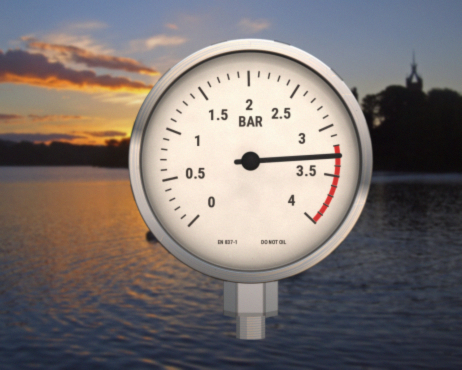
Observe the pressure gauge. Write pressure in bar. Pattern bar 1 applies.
bar 3.3
